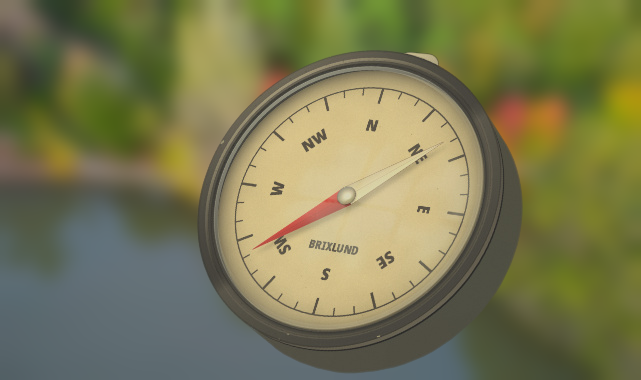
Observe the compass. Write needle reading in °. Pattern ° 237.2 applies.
° 230
